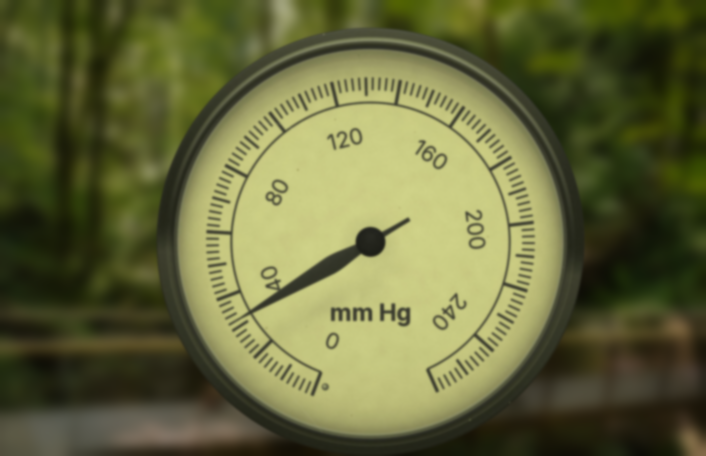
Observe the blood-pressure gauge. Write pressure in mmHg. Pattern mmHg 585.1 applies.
mmHg 32
